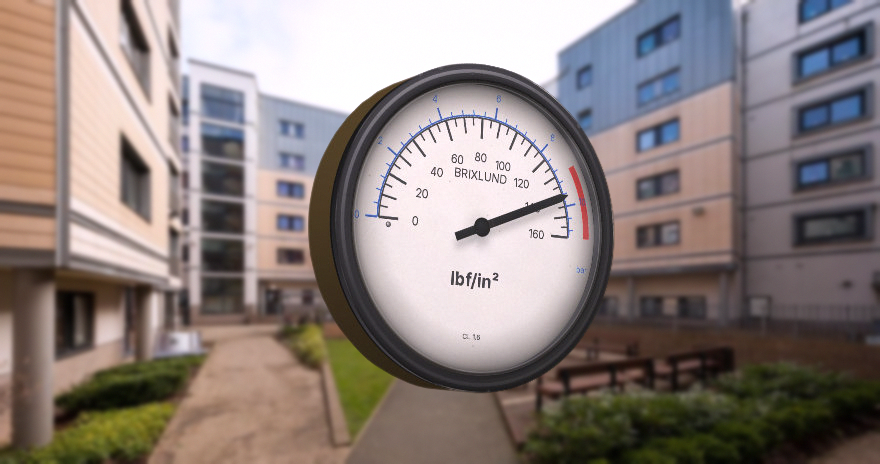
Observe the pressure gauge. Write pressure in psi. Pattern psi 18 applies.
psi 140
